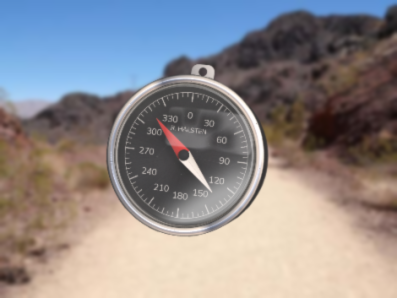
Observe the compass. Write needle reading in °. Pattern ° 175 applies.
° 315
